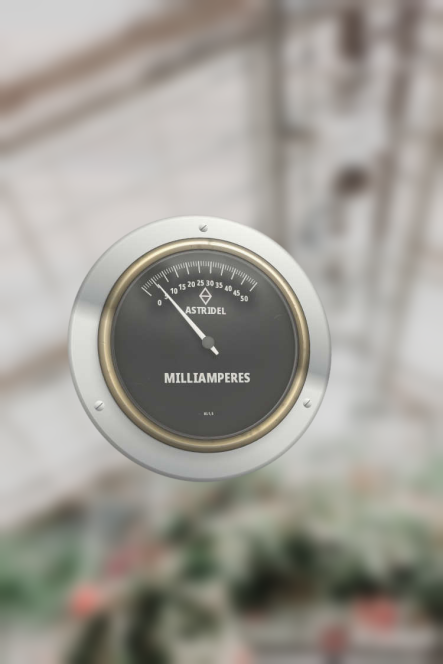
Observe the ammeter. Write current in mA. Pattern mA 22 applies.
mA 5
